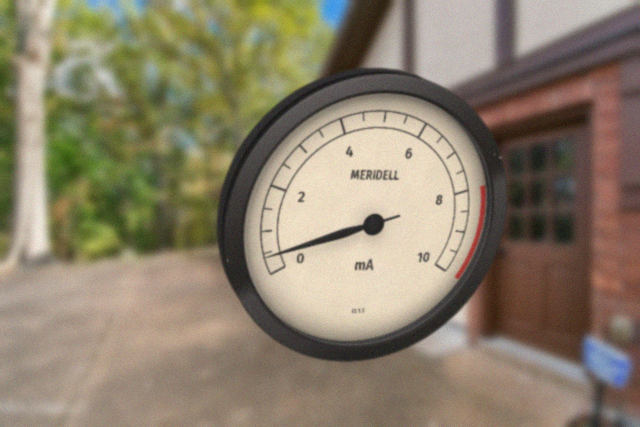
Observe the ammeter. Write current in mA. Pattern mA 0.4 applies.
mA 0.5
